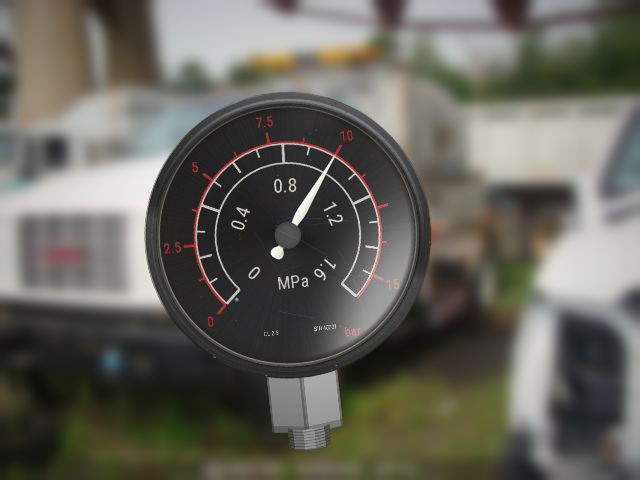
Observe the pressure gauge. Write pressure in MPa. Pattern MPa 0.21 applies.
MPa 1
